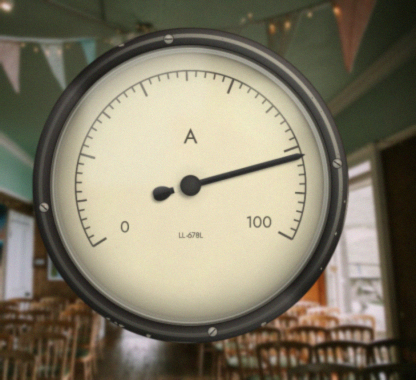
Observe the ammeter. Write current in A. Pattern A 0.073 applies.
A 82
